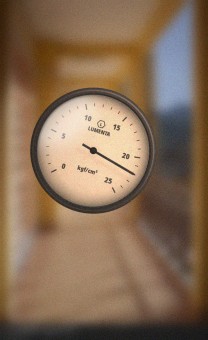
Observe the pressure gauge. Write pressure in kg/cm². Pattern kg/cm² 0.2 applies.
kg/cm² 22
